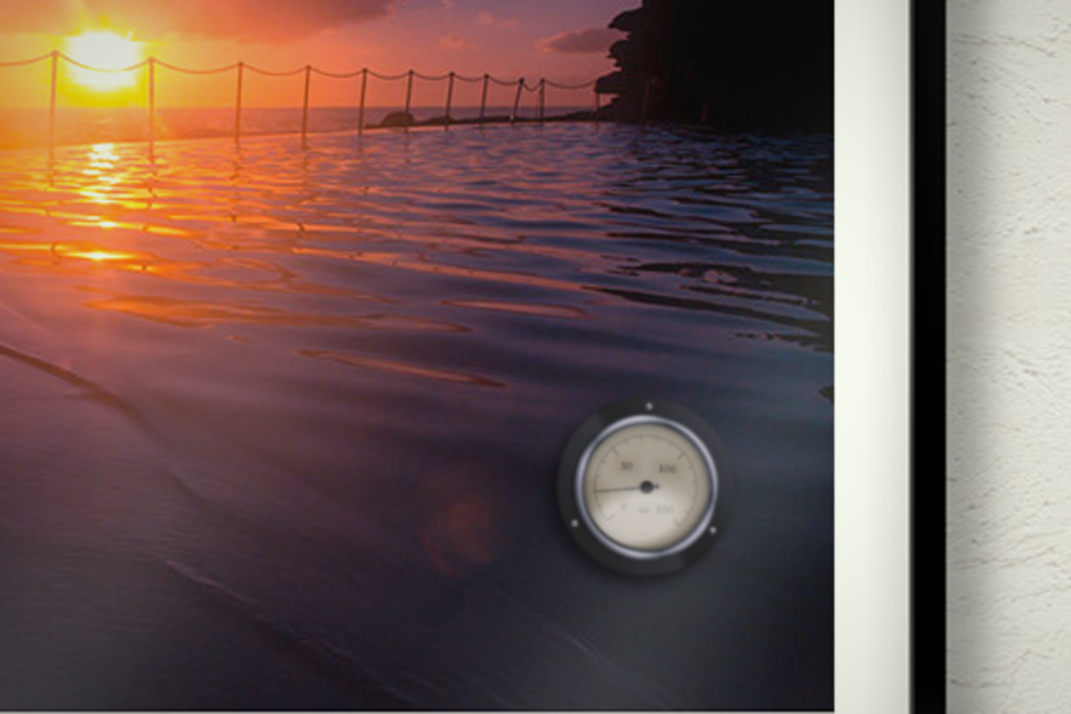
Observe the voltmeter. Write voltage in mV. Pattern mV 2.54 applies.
mV 20
